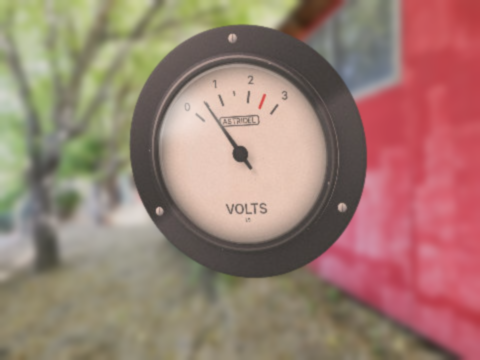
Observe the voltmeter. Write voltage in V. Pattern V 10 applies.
V 0.5
